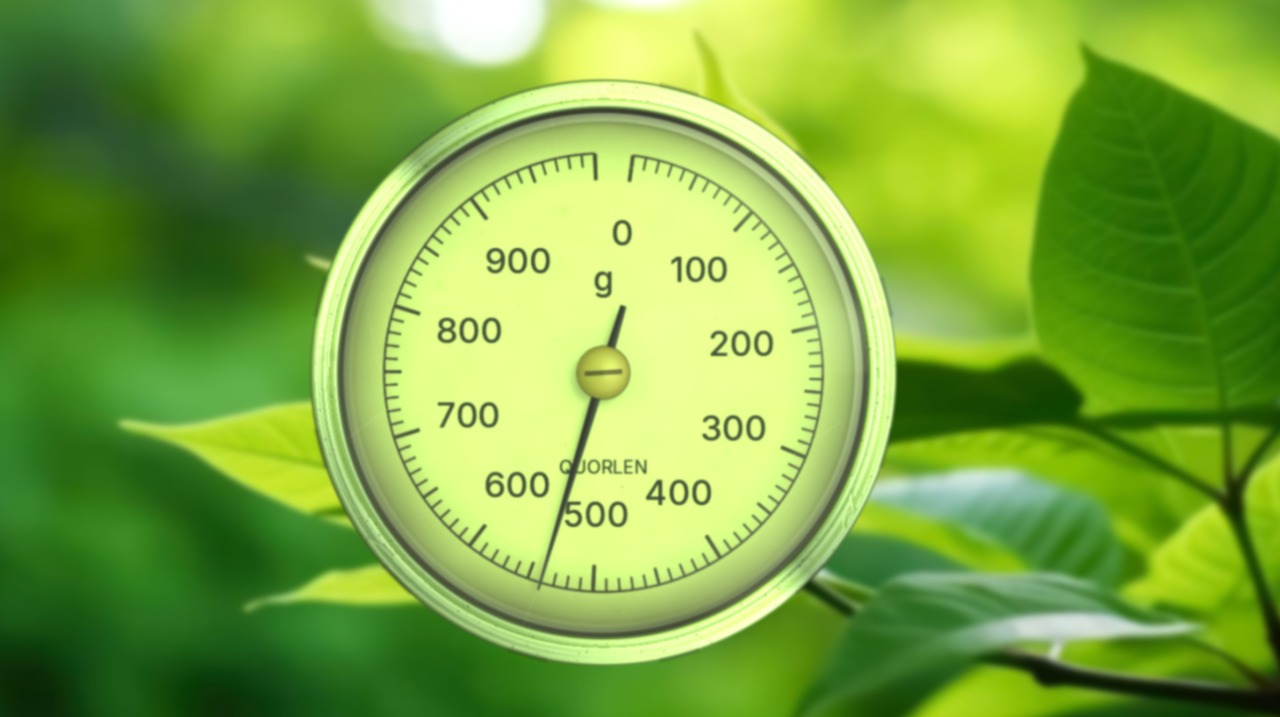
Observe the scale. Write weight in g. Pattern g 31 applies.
g 540
